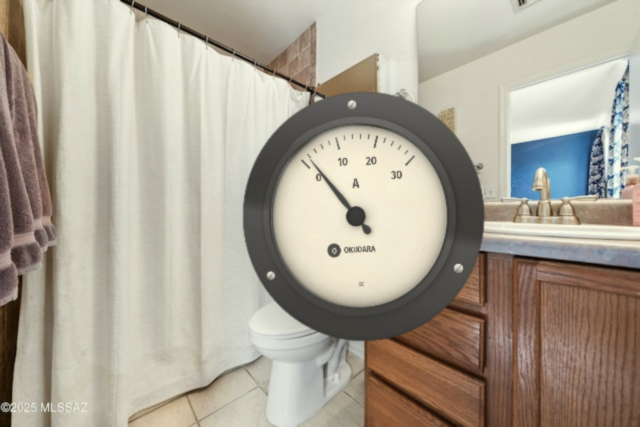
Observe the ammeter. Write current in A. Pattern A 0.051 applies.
A 2
